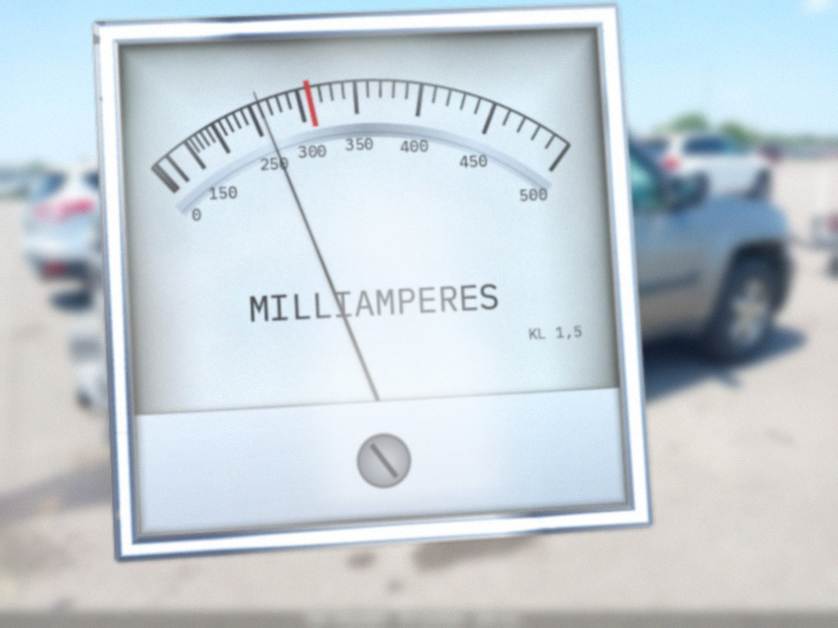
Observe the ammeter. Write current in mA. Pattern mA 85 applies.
mA 260
